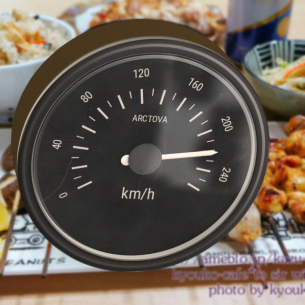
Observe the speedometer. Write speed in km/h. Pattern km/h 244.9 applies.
km/h 220
